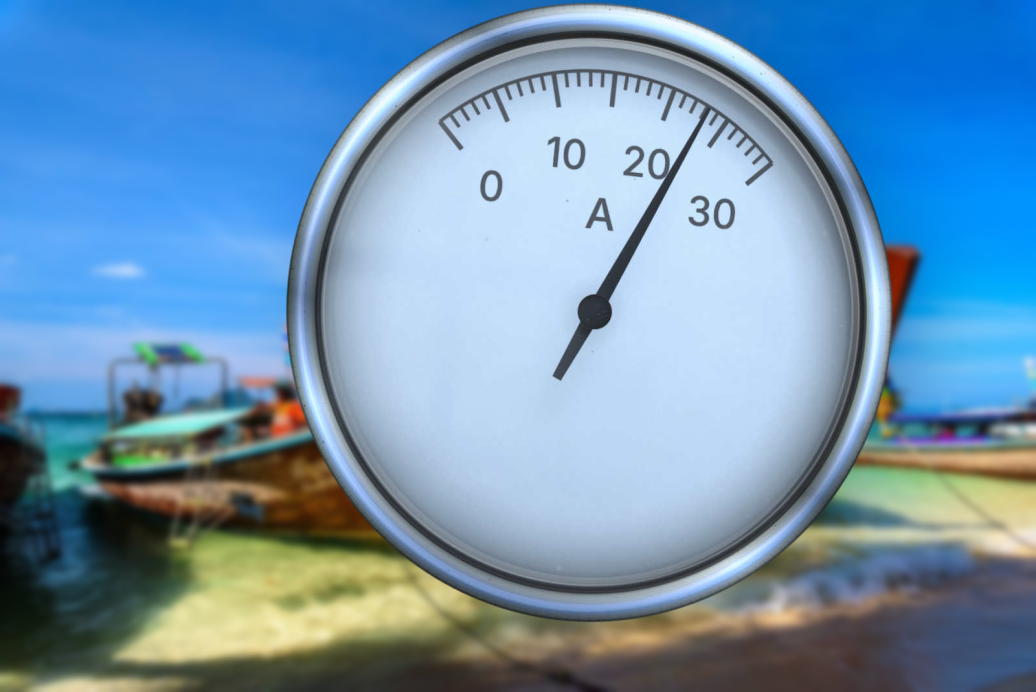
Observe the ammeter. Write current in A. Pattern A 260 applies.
A 23
